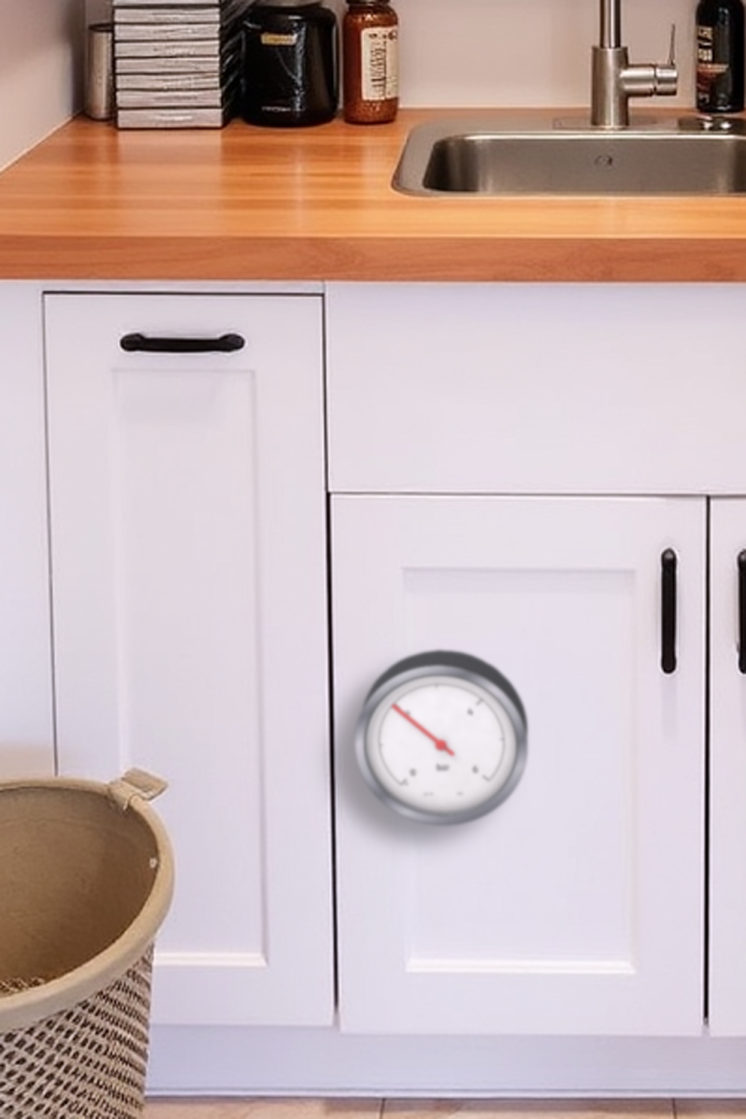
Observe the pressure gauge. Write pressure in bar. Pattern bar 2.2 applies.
bar 2
